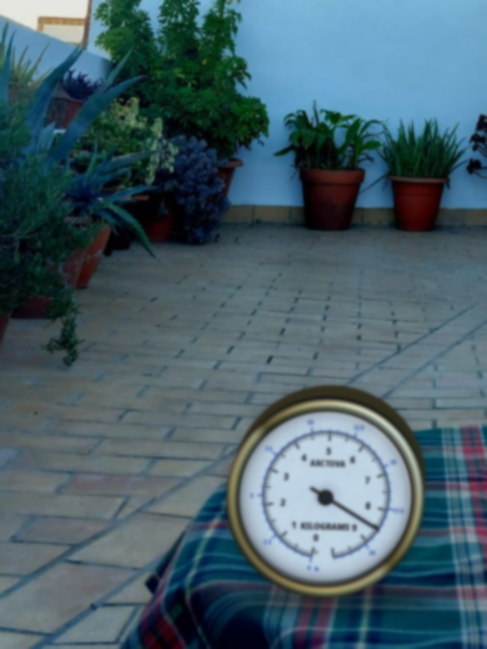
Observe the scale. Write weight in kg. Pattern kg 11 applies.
kg 8.5
